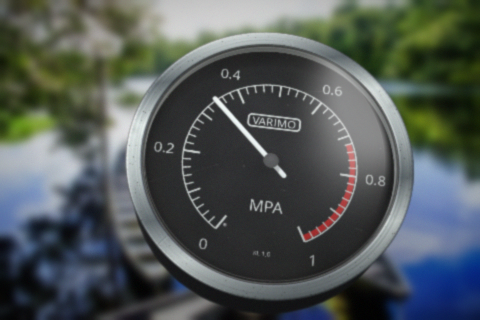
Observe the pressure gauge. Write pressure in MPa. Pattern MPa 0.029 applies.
MPa 0.34
